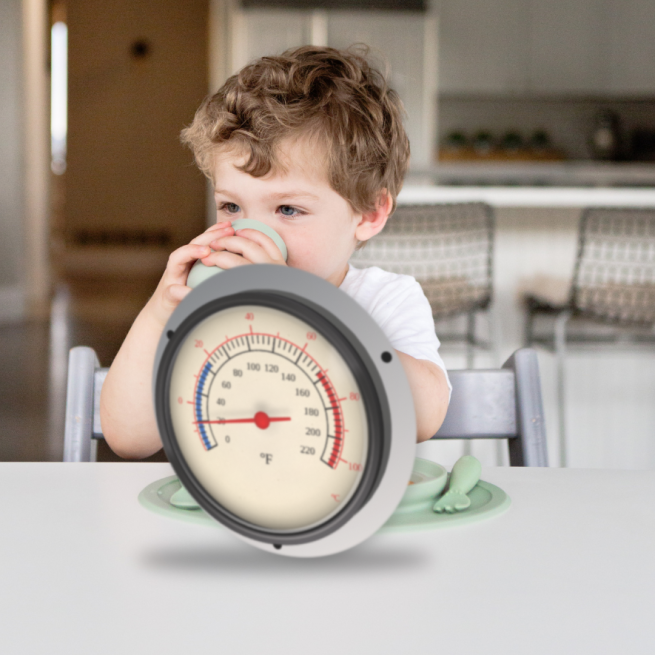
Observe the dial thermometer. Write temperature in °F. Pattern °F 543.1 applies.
°F 20
